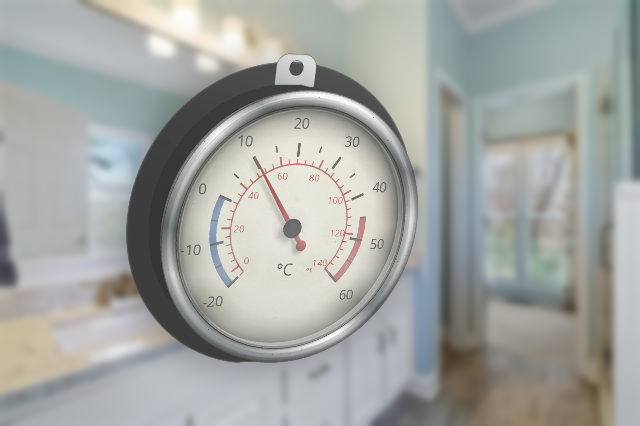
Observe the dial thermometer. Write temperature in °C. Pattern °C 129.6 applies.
°C 10
